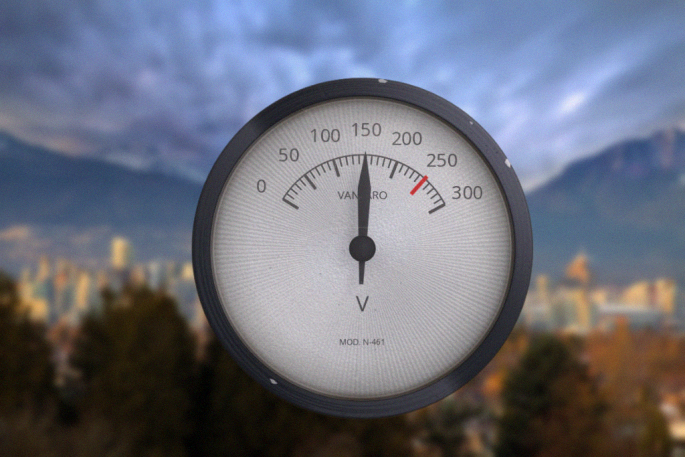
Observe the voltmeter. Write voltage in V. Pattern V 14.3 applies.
V 150
